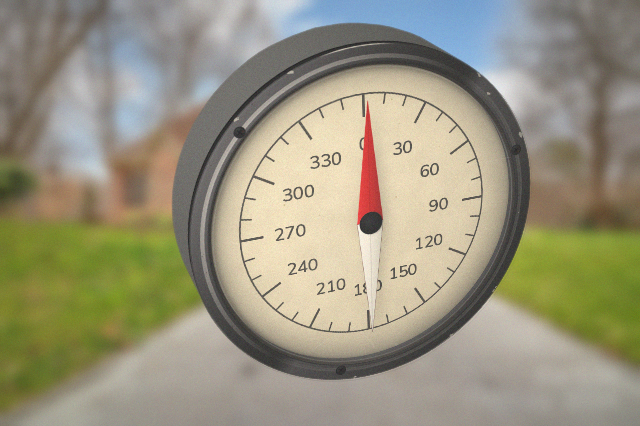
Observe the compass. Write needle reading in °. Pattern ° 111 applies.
° 0
